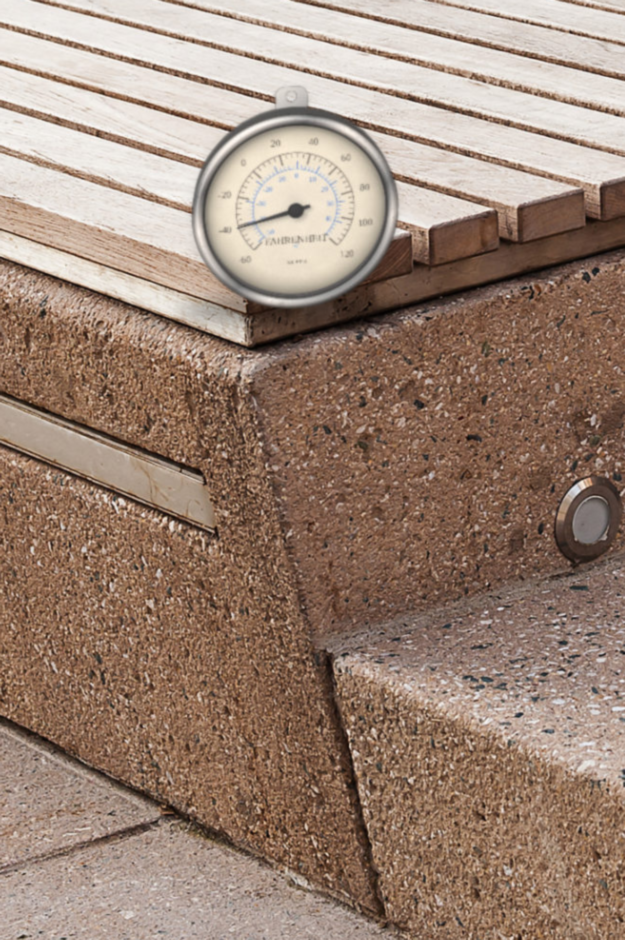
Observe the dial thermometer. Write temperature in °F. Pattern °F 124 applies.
°F -40
